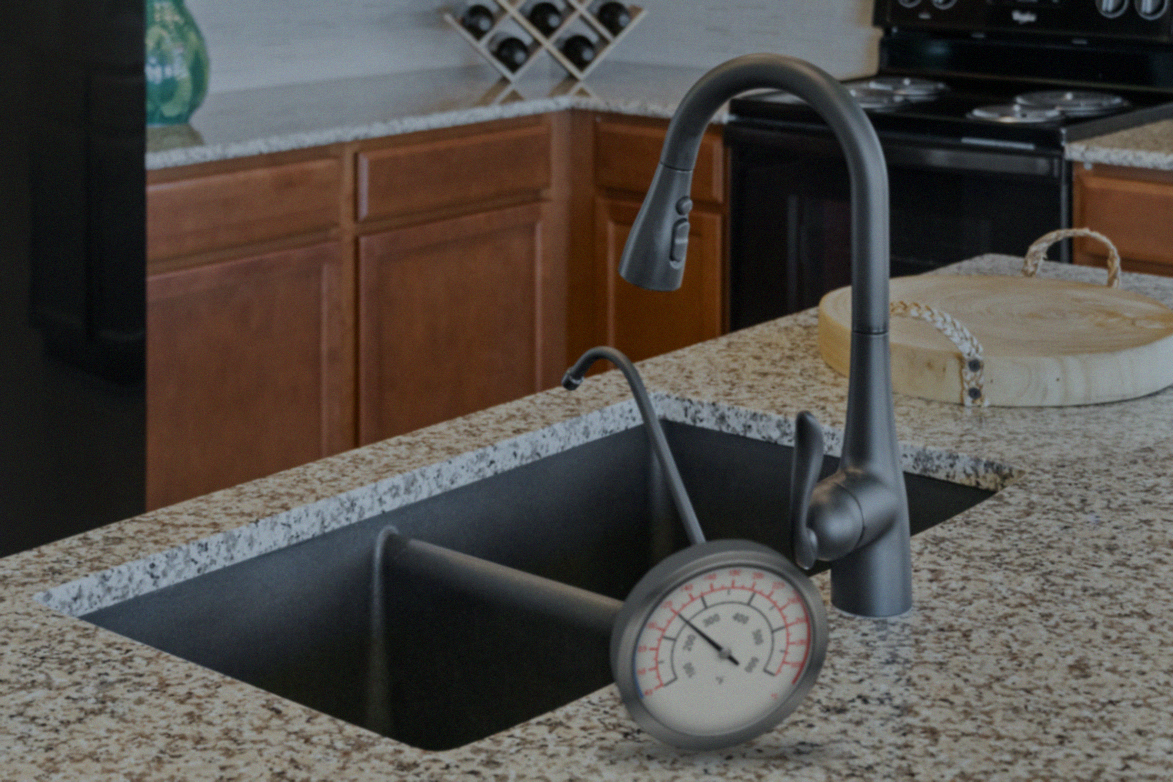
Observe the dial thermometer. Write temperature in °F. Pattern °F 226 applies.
°F 250
